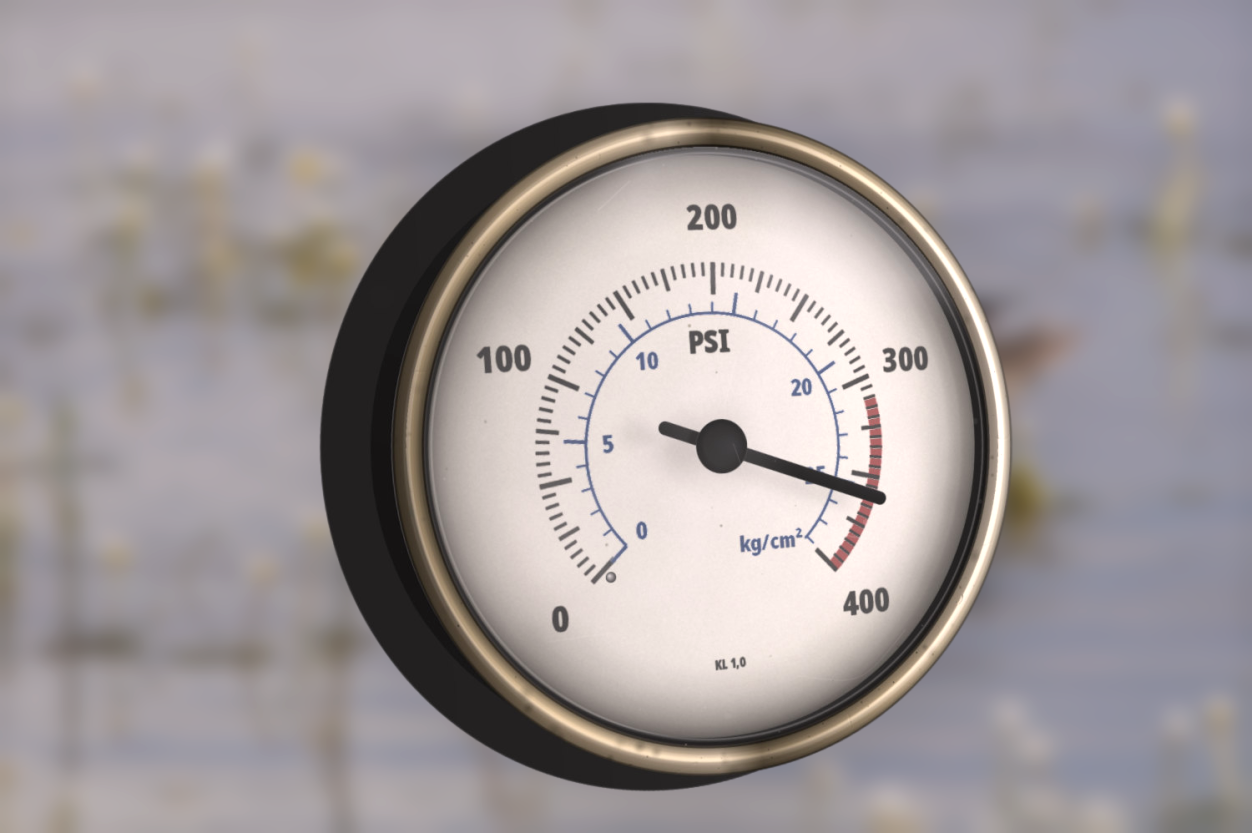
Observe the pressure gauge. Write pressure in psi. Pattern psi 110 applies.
psi 360
